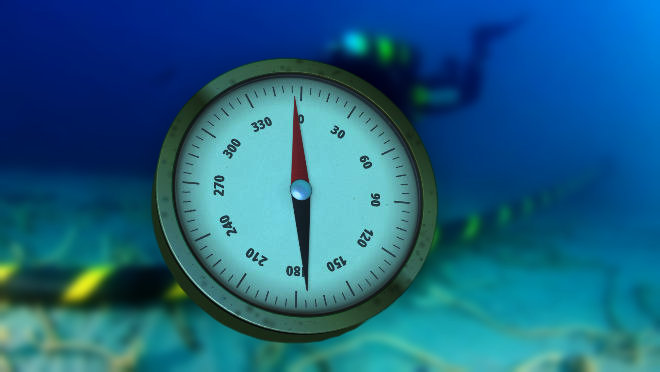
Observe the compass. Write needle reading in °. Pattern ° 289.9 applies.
° 355
